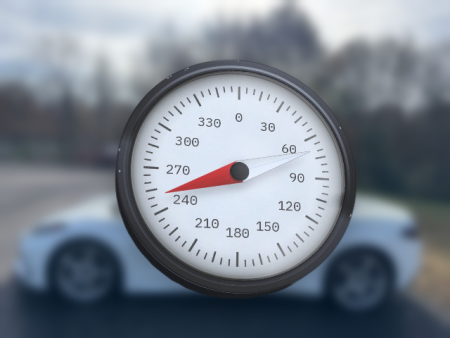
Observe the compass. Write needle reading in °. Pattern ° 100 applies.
° 250
